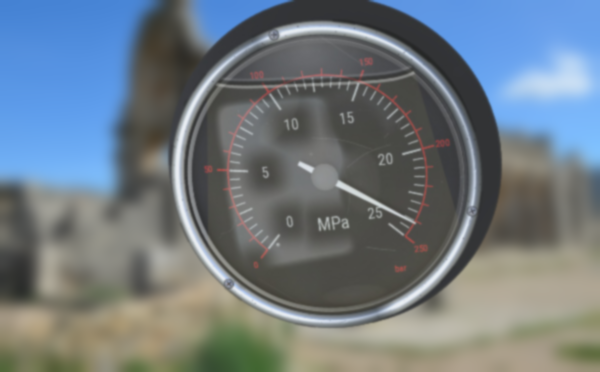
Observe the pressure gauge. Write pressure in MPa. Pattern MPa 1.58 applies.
MPa 24
